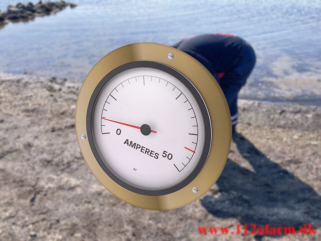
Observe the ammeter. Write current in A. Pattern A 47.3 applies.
A 4
